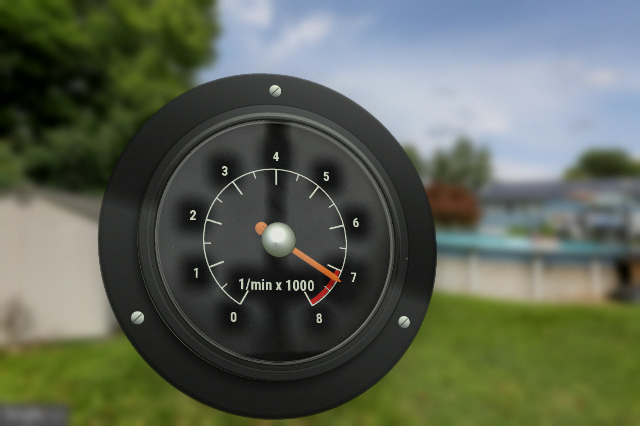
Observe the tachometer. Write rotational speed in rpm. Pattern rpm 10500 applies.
rpm 7250
